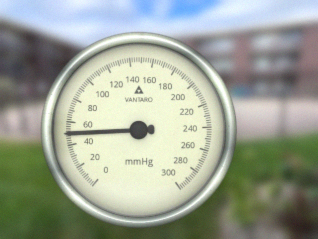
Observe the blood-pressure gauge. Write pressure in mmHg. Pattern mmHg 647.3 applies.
mmHg 50
